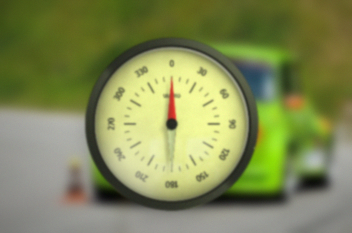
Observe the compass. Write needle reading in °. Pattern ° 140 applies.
° 0
